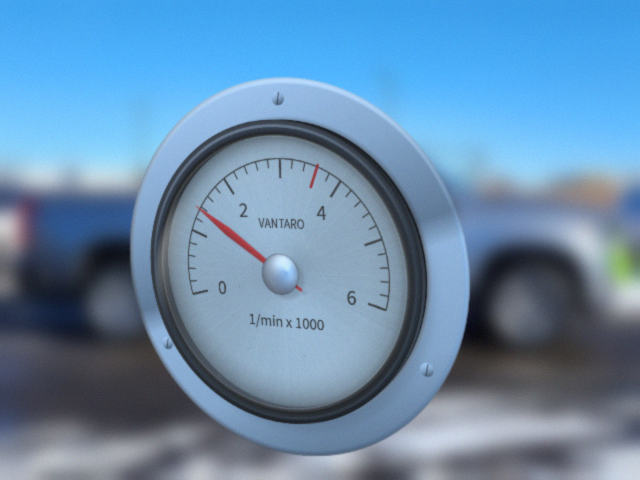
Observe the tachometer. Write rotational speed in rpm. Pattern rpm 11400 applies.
rpm 1400
